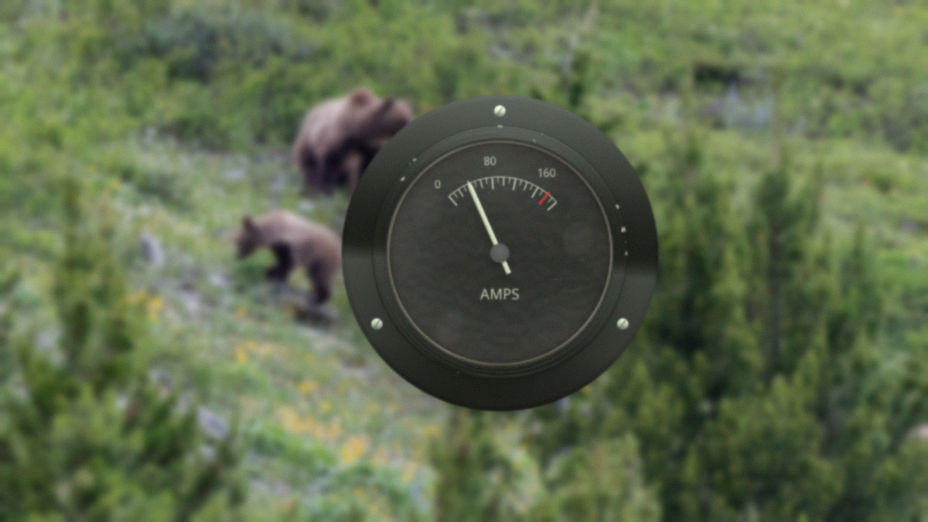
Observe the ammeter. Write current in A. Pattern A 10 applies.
A 40
